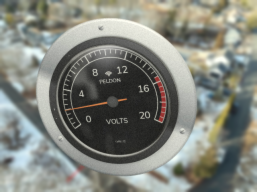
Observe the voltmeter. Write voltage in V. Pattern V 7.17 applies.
V 2
